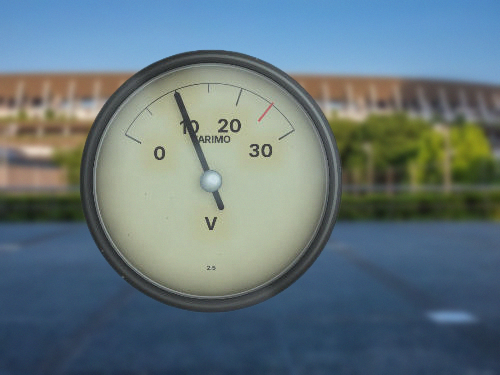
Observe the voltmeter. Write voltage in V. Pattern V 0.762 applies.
V 10
